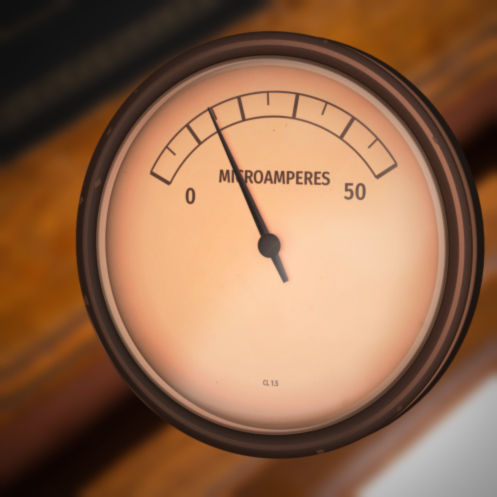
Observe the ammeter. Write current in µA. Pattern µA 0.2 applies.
µA 15
